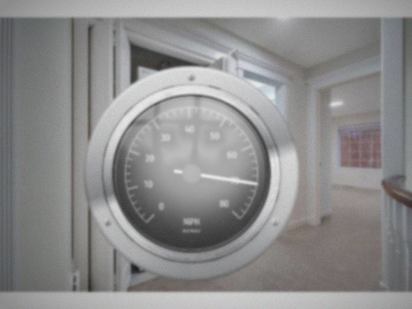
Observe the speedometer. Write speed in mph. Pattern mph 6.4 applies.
mph 70
